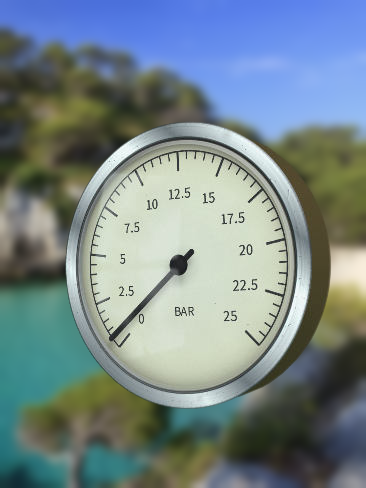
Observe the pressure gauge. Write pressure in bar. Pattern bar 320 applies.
bar 0.5
